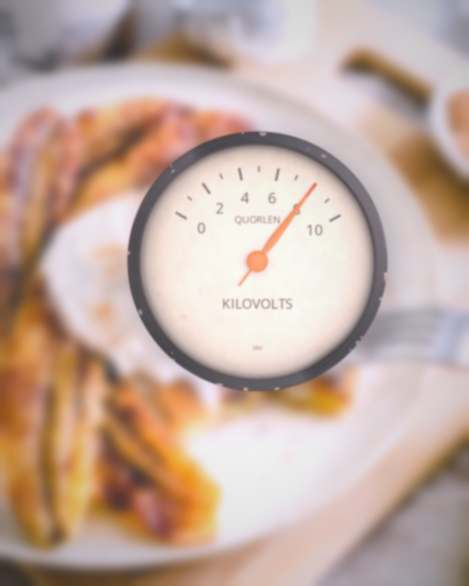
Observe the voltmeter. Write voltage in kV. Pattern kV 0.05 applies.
kV 8
